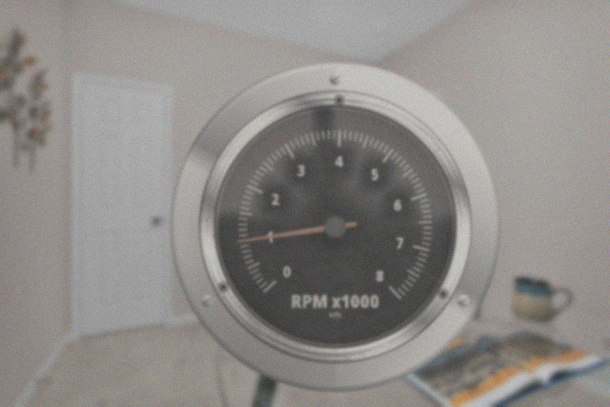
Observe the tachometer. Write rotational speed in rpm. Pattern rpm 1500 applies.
rpm 1000
